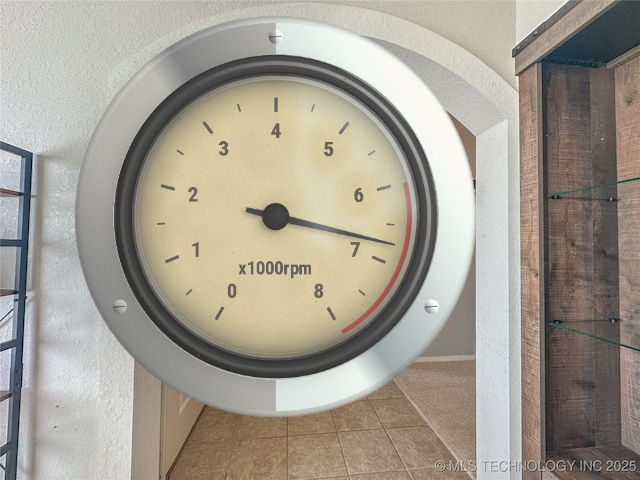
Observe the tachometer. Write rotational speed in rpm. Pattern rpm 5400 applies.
rpm 6750
